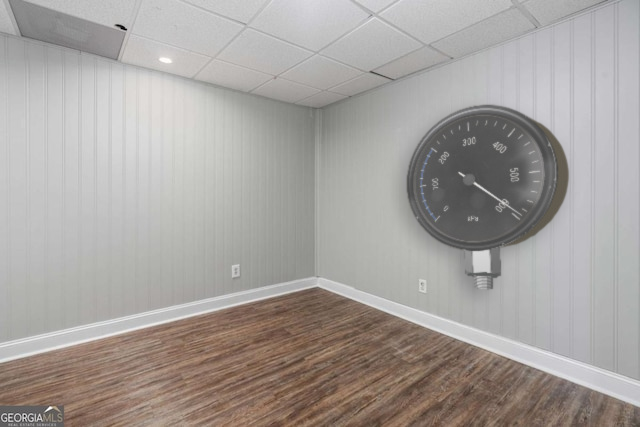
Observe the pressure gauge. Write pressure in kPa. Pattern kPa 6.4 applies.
kPa 590
